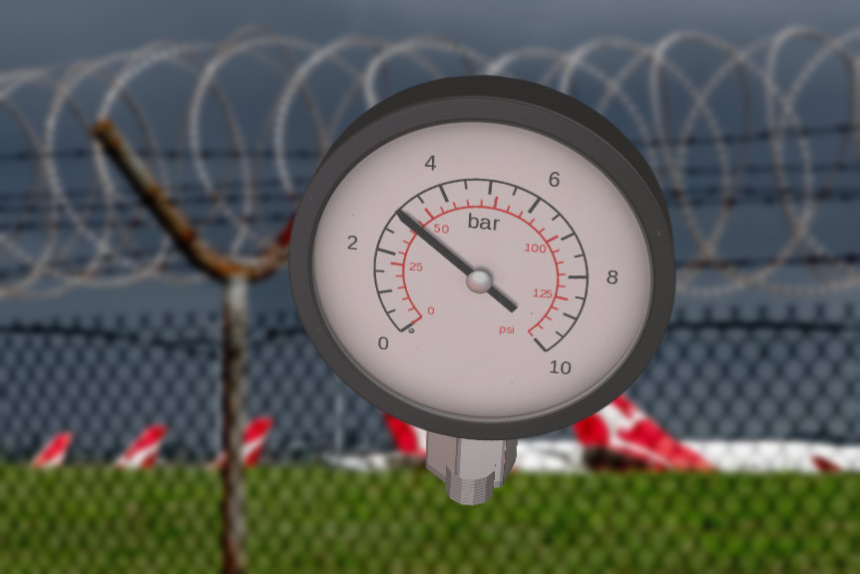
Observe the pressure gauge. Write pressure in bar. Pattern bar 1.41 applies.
bar 3
